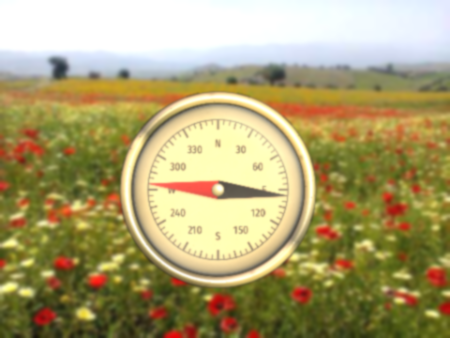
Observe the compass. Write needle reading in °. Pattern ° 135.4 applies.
° 275
